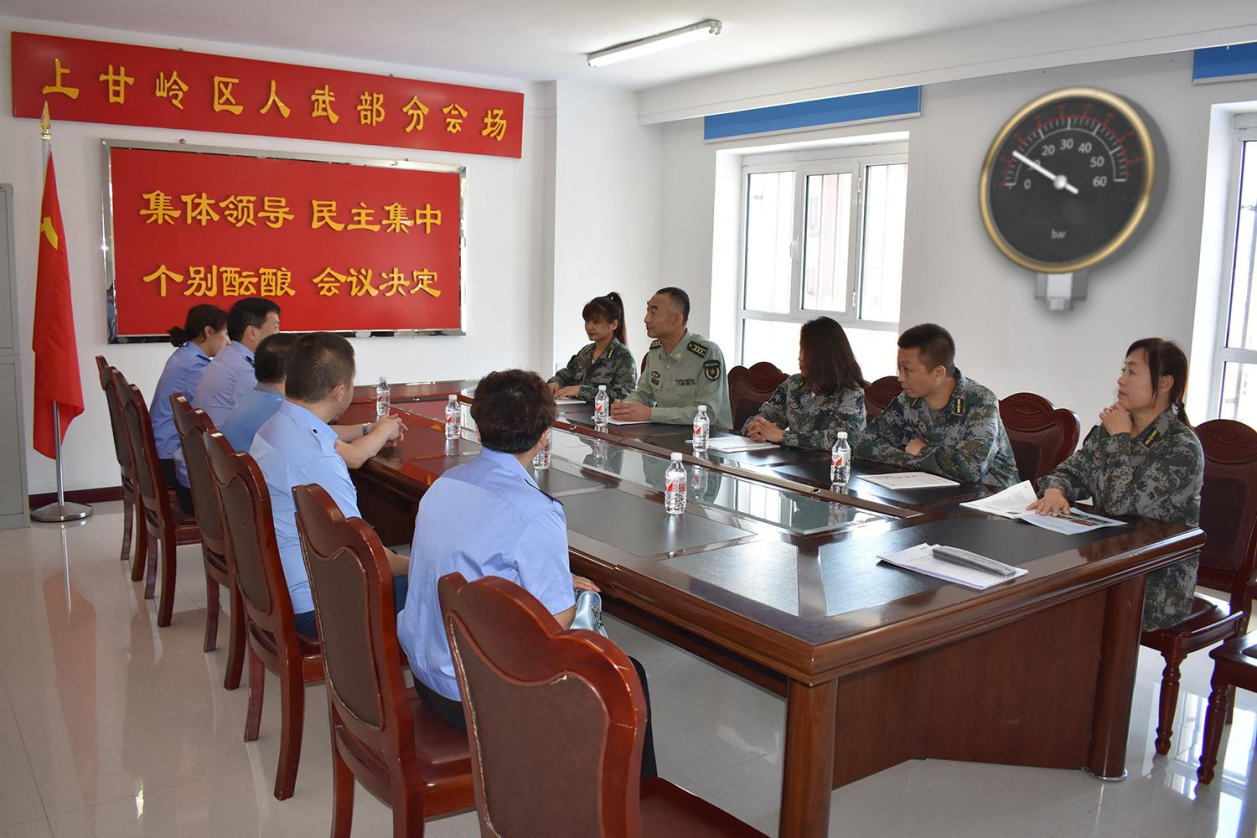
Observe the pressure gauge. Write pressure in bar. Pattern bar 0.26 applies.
bar 10
